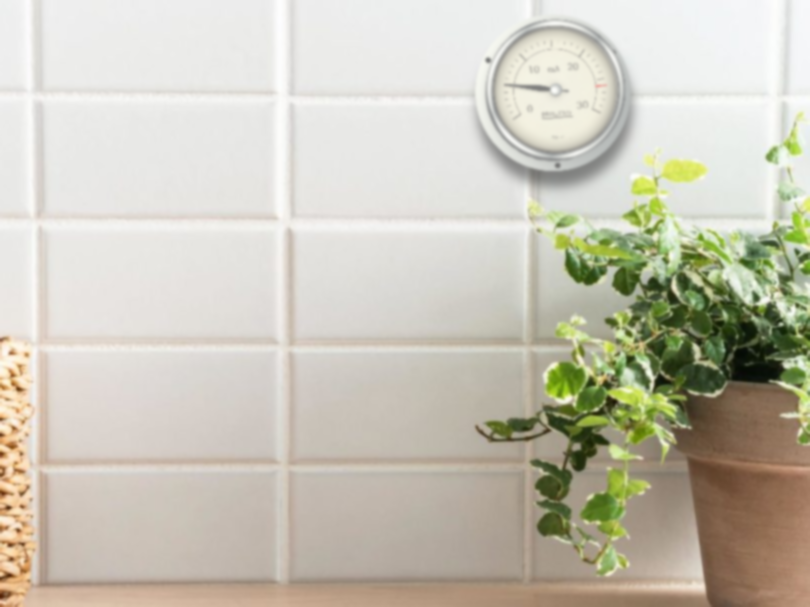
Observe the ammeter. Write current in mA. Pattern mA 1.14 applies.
mA 5
